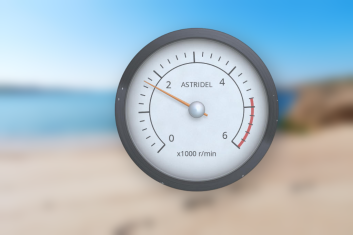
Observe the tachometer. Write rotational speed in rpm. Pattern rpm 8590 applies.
rpm 1700
